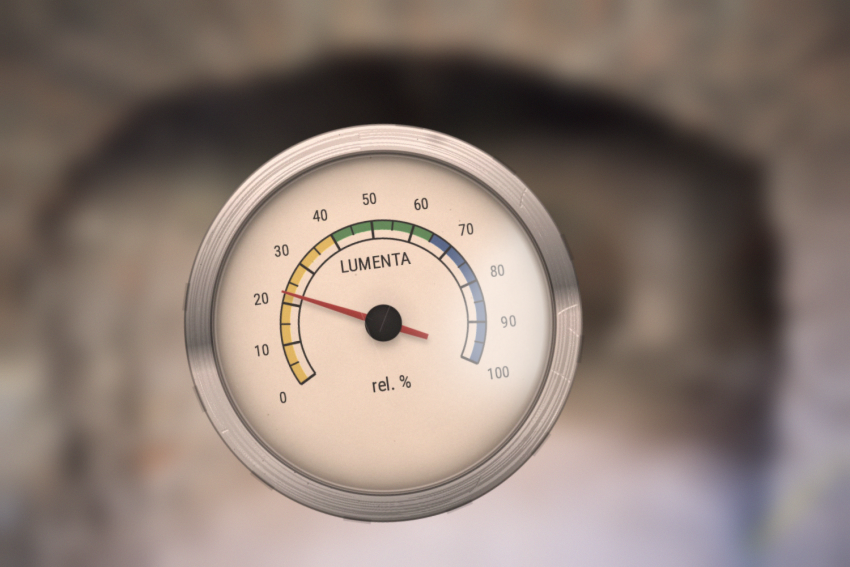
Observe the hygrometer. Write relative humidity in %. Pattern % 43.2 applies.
% 22.5
